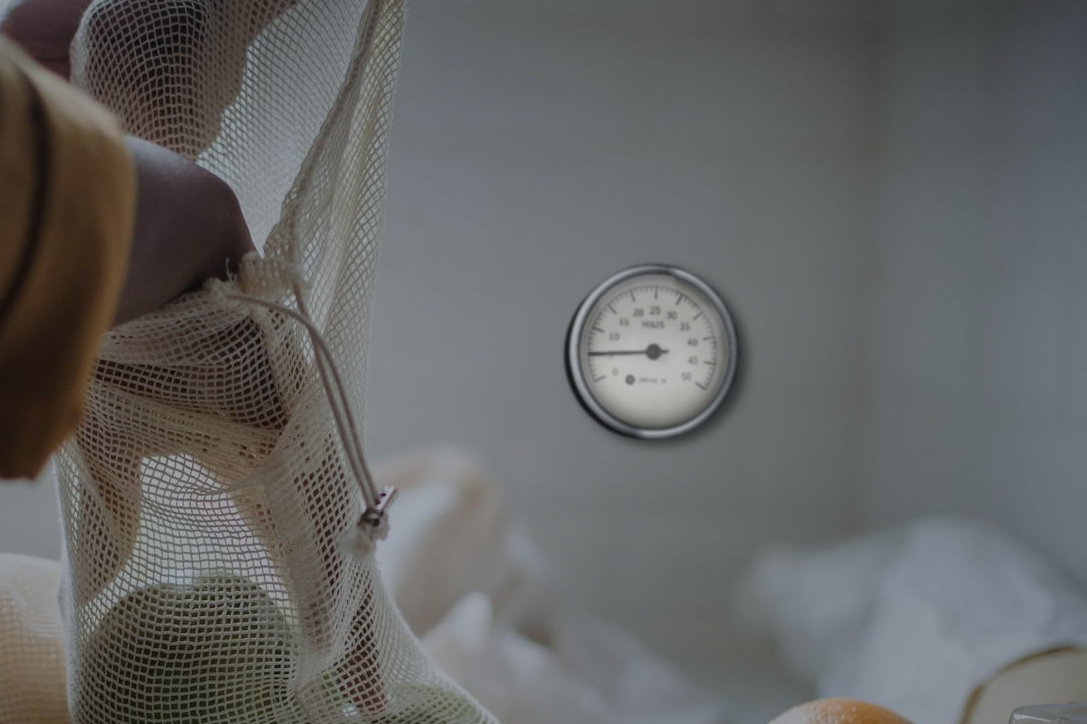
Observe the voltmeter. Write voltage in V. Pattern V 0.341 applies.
V 5
